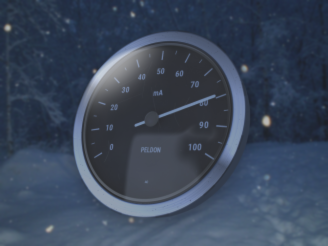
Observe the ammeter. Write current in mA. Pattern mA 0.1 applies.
mA 80
